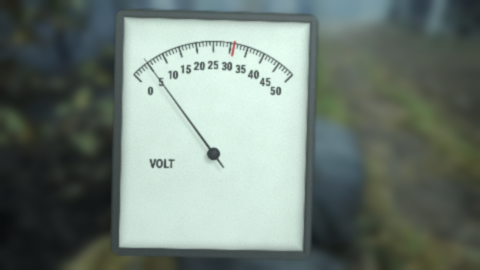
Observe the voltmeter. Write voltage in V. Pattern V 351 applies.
V 5
